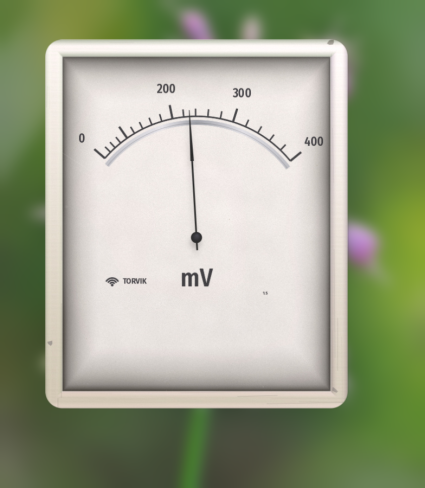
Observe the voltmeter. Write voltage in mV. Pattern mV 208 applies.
mV 230
